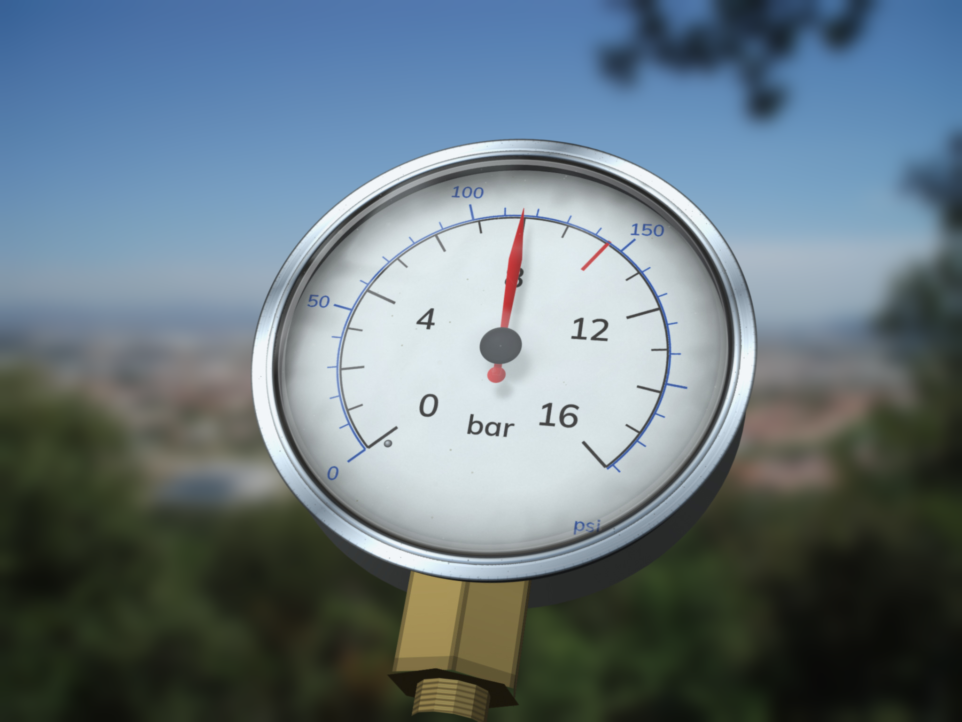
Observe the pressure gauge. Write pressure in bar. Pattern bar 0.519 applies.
bar 8
